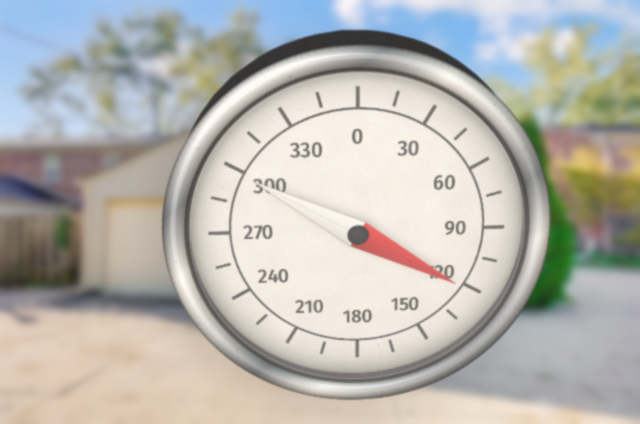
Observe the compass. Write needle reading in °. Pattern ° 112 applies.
° 120
